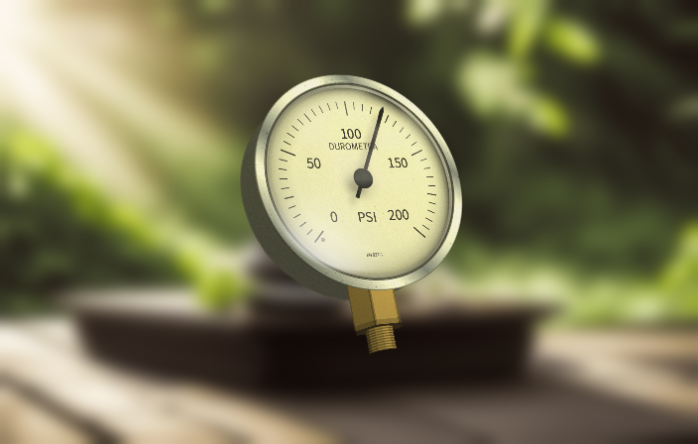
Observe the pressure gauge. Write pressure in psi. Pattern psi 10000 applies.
psi 120
